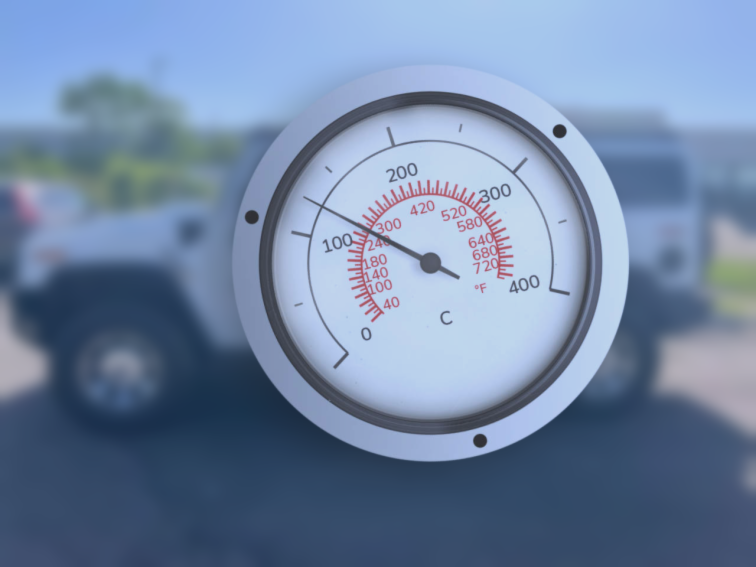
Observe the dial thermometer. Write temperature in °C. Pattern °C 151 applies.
°C 125
